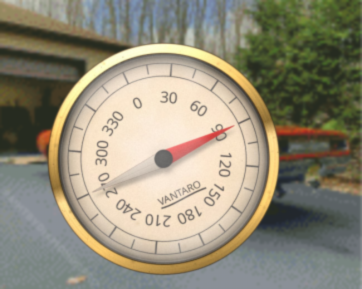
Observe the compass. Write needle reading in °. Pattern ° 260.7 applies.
° 90
